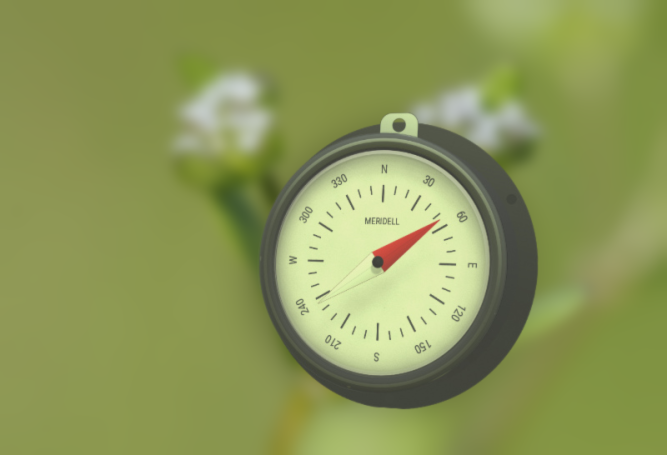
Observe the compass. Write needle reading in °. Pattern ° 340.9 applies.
° 55
